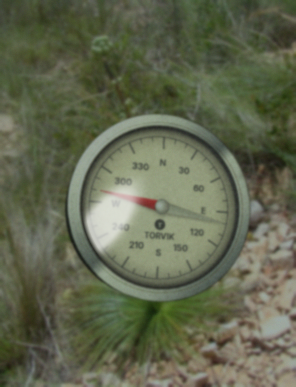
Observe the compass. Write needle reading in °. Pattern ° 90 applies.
° 280
